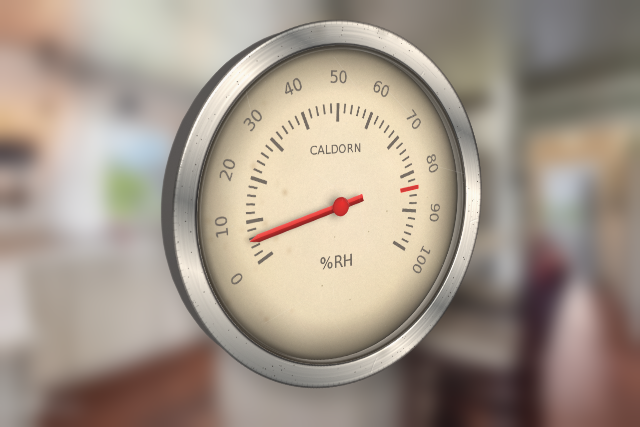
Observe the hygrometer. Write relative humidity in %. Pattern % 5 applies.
% 6
